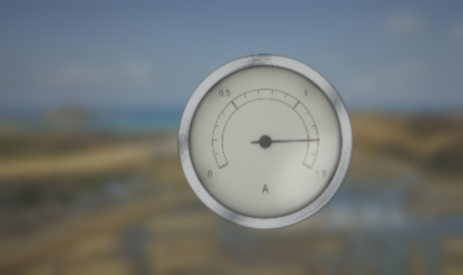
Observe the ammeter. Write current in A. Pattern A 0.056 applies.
A 1.3
